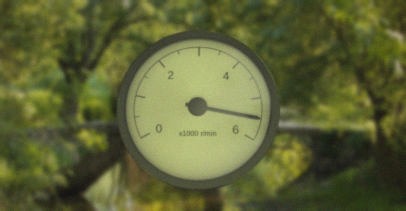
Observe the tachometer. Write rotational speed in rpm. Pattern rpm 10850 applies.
rpm 5500
